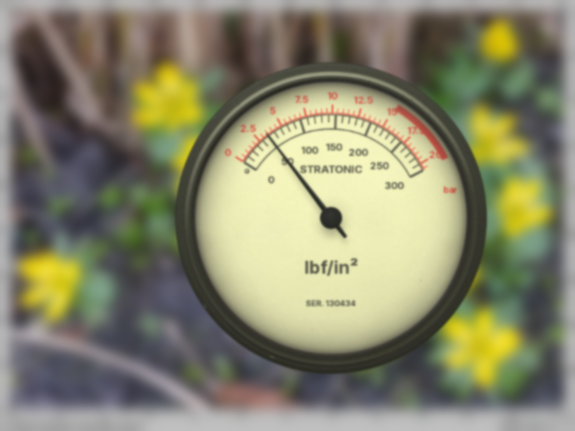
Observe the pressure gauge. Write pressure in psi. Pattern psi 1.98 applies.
psi 50
